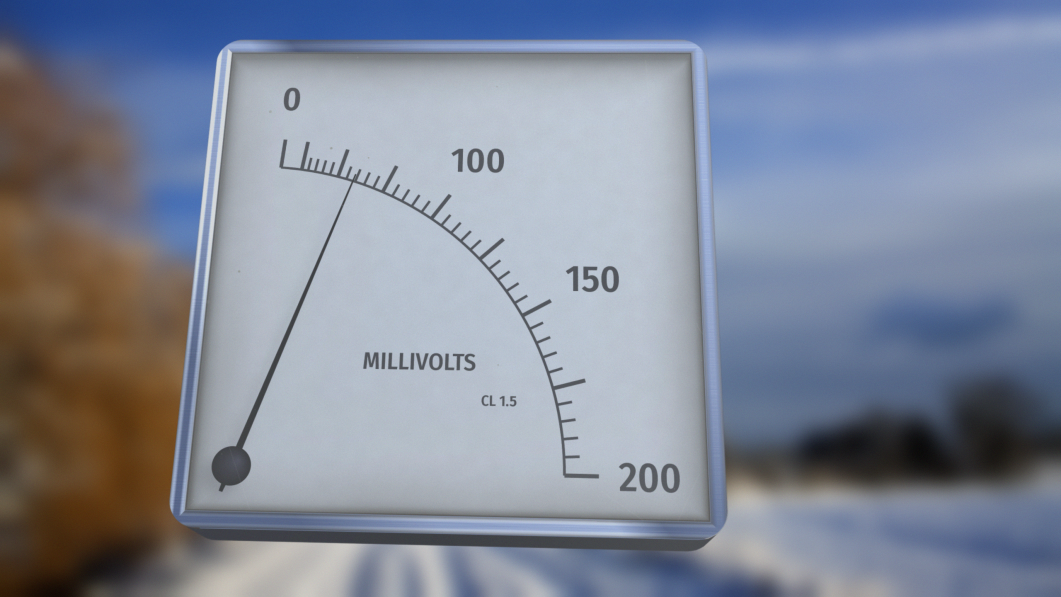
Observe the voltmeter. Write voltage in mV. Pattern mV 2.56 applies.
mV 60
